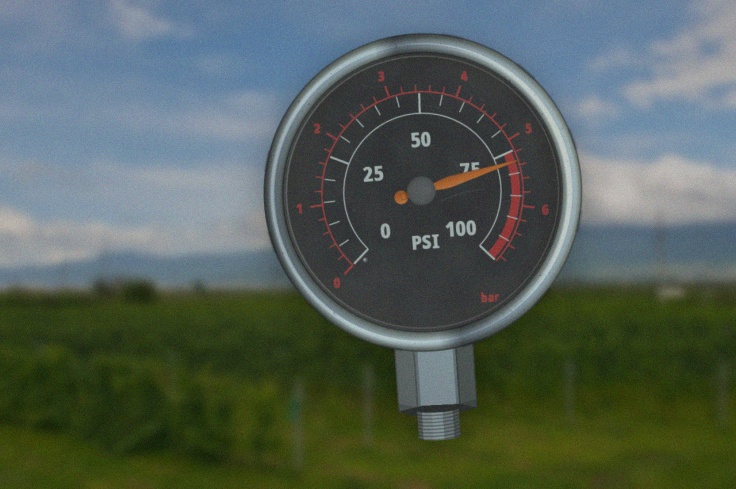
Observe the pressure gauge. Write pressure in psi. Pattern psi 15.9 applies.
psi 77.5
